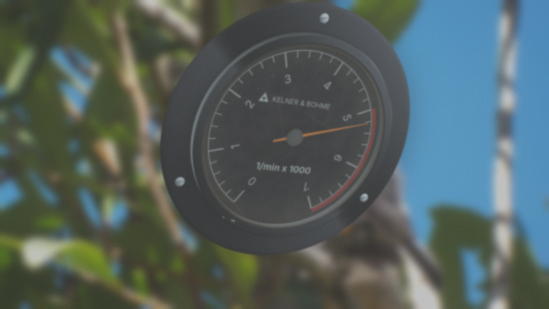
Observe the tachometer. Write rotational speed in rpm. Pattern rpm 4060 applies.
rpm 5200
